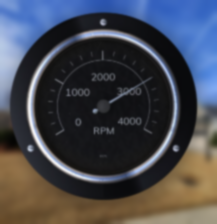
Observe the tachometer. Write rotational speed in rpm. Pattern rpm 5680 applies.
rpm 3000
